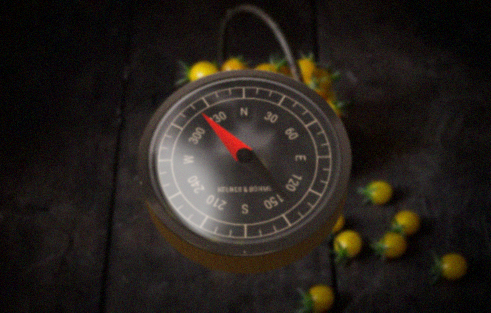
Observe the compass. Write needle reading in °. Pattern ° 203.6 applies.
° 320
